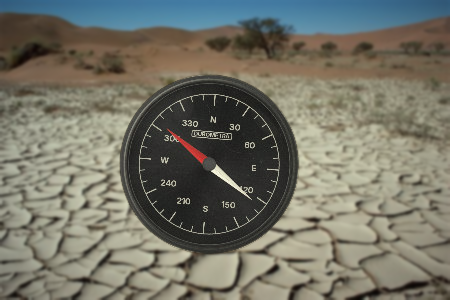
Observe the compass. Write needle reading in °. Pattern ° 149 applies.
° 305
